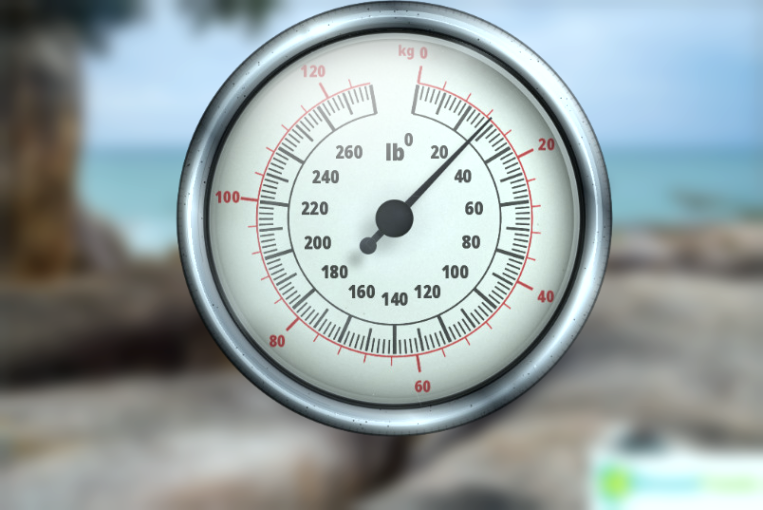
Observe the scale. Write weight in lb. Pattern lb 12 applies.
lb 28
